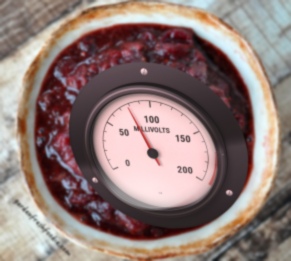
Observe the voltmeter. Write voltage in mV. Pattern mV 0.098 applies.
mV 80
